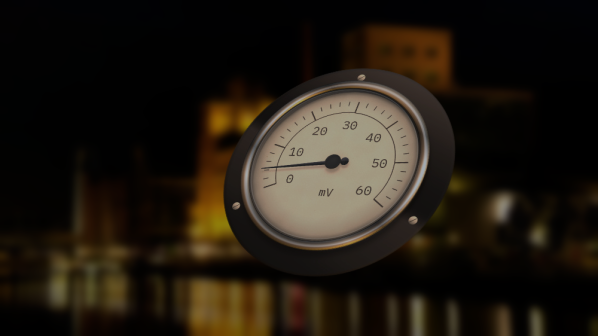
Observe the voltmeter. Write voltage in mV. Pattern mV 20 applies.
mV 4
